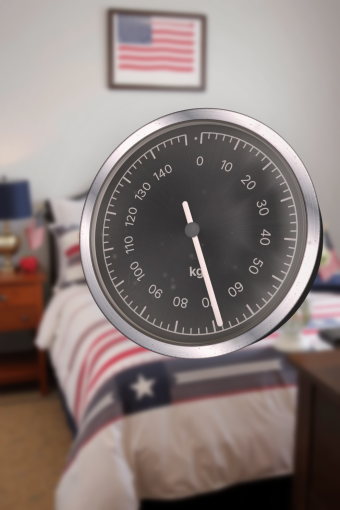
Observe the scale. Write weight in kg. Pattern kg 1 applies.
kg 68
